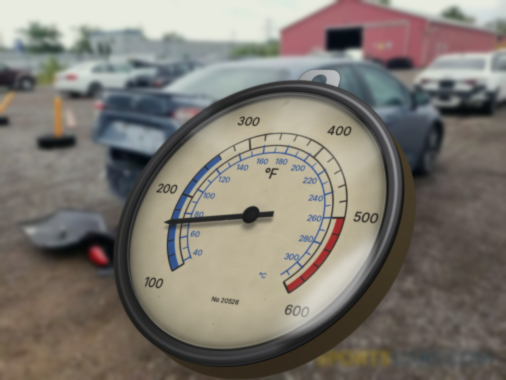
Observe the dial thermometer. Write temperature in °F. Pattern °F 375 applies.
°F 160
